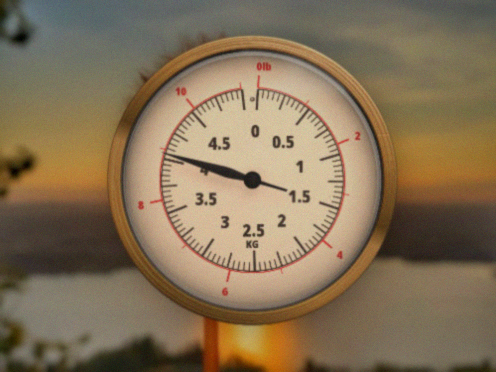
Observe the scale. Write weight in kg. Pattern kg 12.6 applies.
kg 4.05
